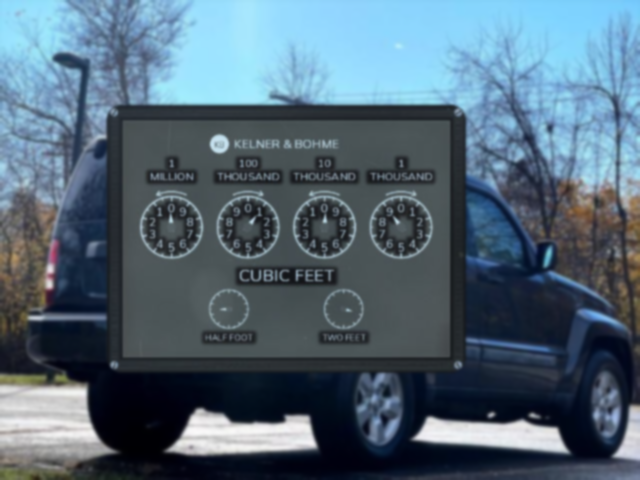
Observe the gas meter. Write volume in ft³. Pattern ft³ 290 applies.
ft³ 9900
